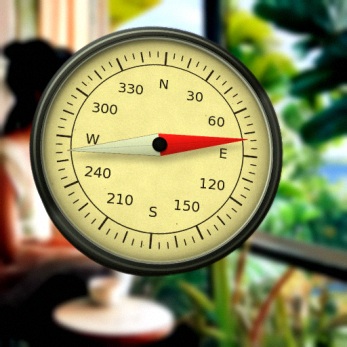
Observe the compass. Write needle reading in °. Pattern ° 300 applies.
° 80
